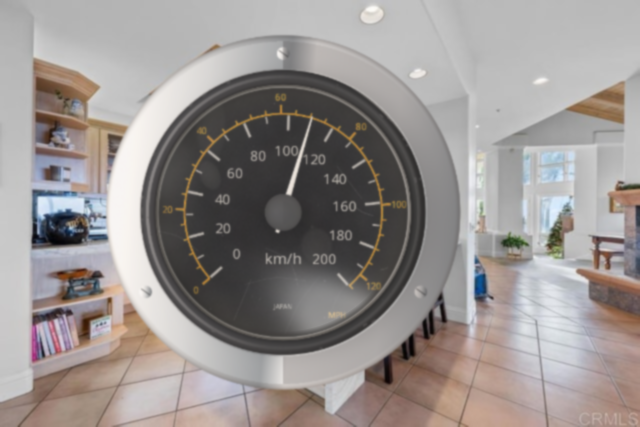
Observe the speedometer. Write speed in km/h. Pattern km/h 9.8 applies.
km/h 110
